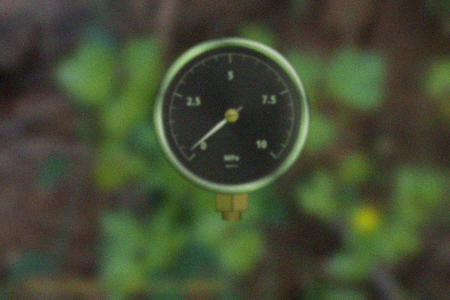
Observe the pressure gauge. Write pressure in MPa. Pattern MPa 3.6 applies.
MPa 0.25
